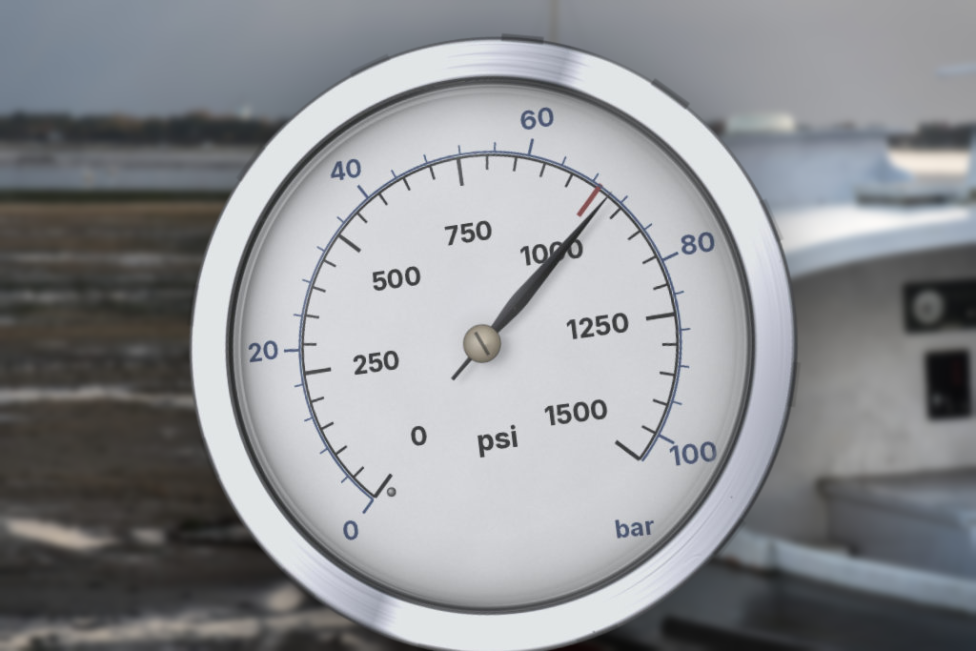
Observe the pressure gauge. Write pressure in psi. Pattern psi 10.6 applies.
psi 1025
